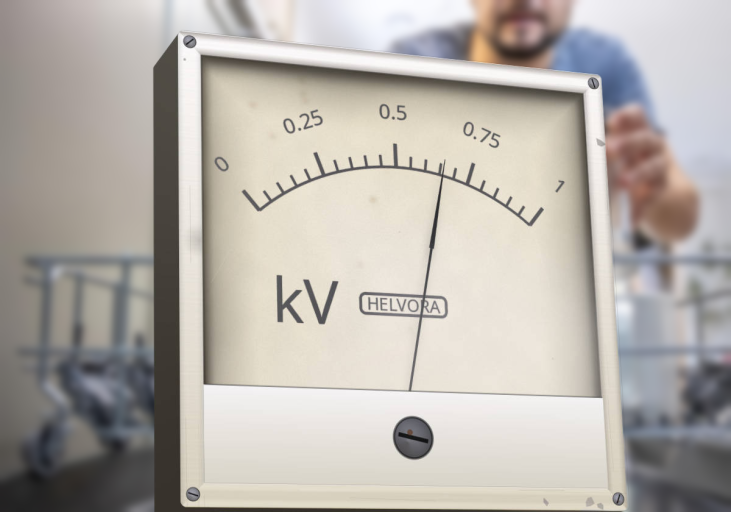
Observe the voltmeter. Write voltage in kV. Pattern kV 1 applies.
kV 0.65
